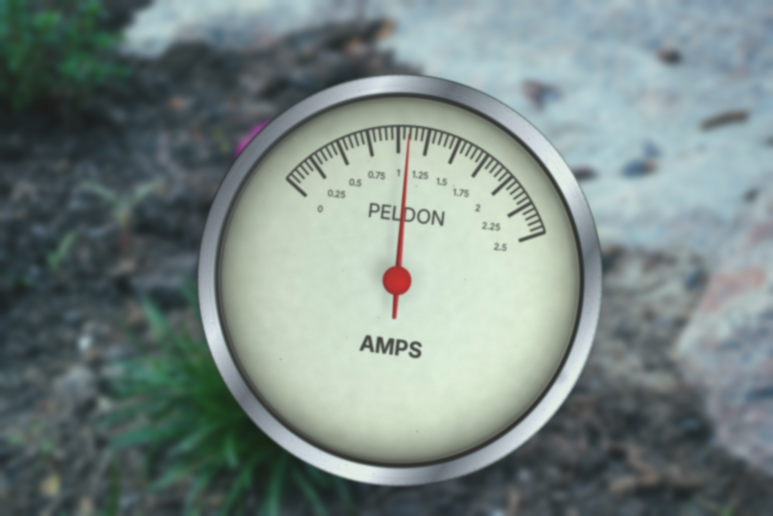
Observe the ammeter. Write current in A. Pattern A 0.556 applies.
A 1.1
